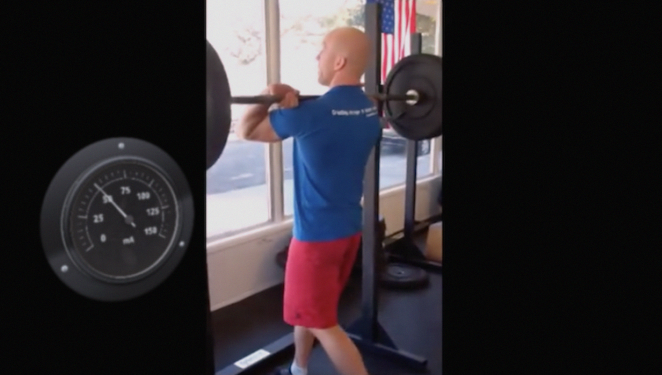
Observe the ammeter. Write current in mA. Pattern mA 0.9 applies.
mA 50
